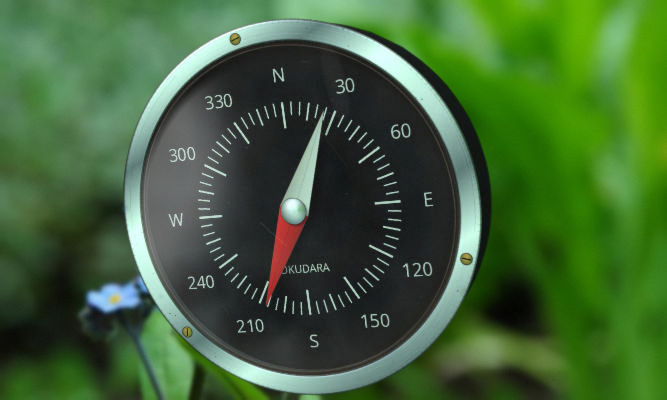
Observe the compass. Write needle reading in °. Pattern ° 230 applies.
° 205
